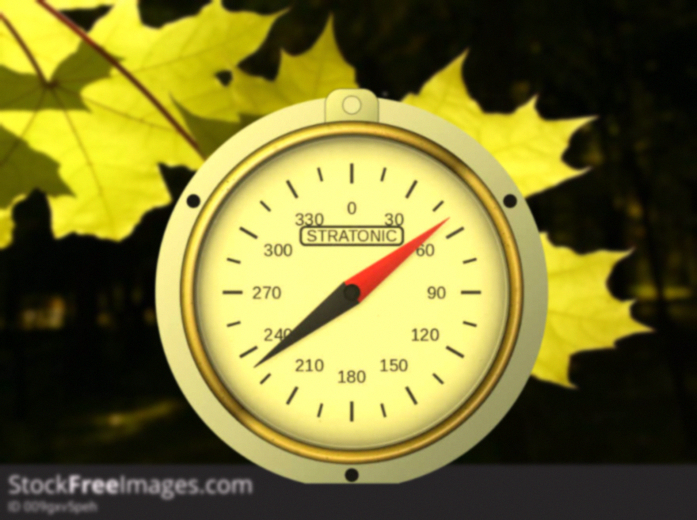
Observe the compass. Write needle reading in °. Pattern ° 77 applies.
° 52.5
